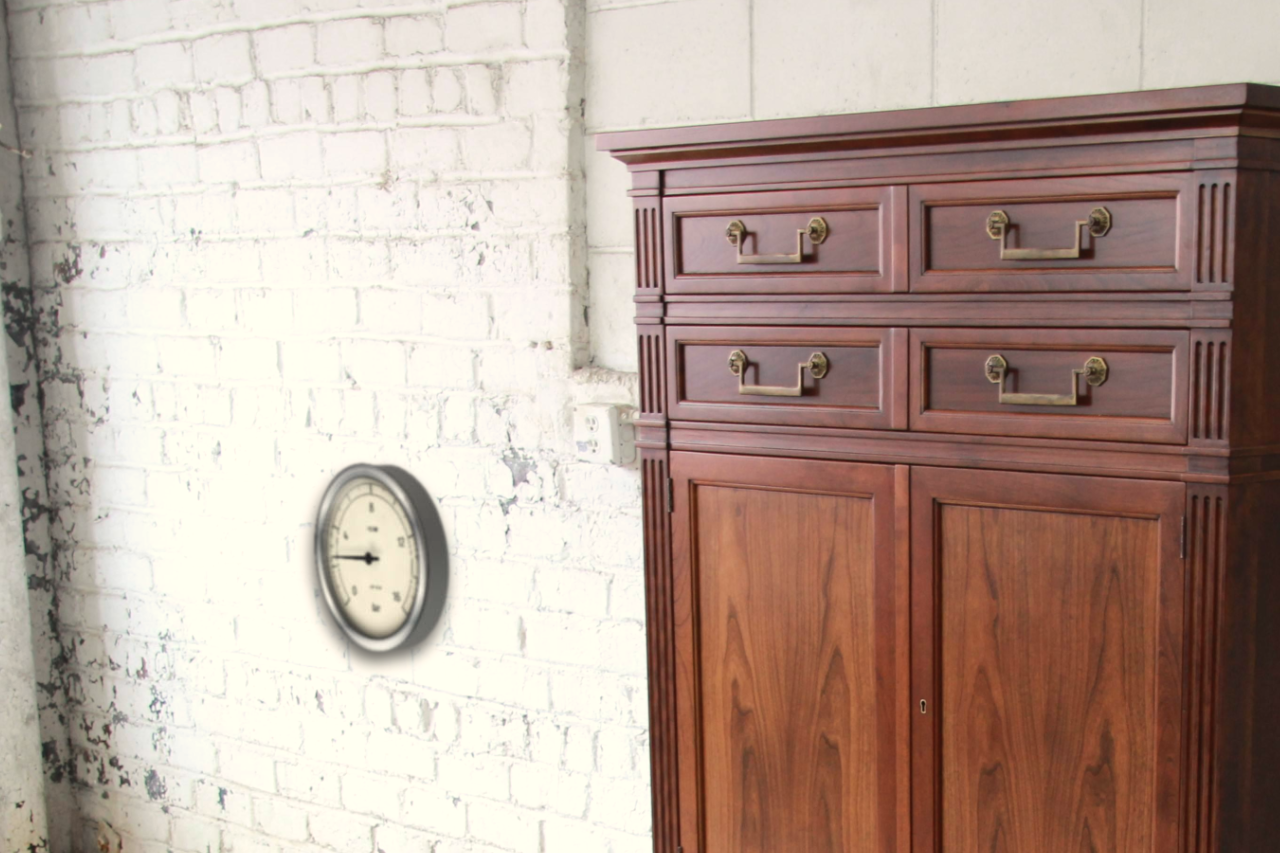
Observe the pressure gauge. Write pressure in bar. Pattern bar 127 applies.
bar 2.5
